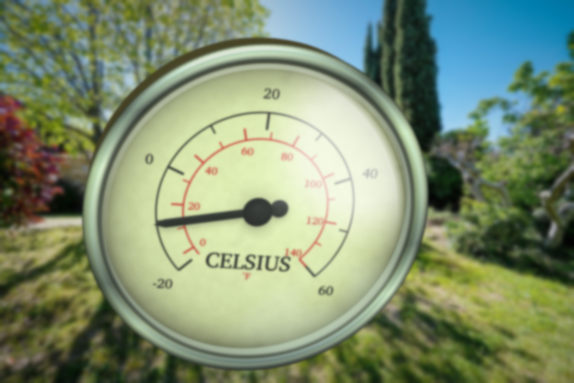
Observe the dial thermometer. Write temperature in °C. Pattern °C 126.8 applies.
°C -10
